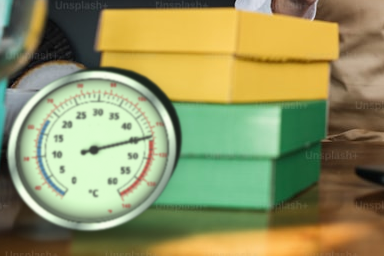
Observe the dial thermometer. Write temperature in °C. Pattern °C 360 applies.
°C 45
